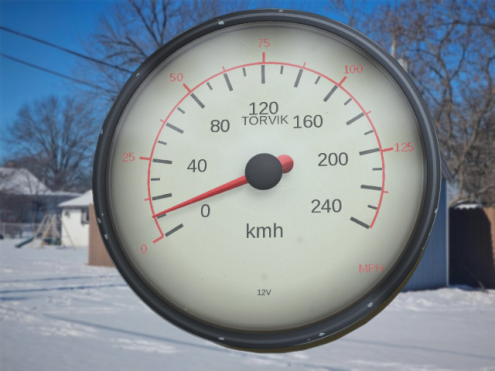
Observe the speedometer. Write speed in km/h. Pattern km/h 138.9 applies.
km/h 10
